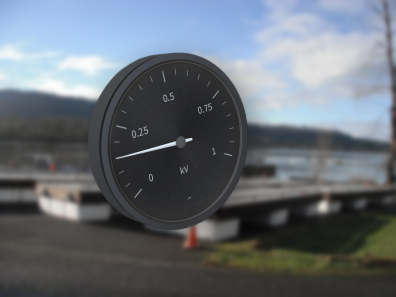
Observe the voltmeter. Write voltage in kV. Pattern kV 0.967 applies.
kV 0.15
